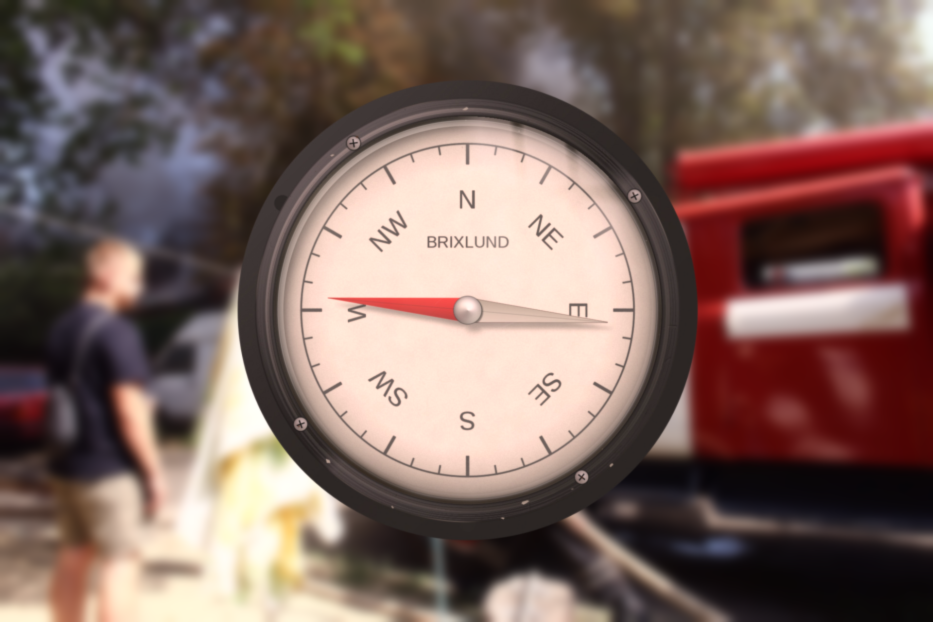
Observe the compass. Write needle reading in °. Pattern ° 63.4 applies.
° 275
